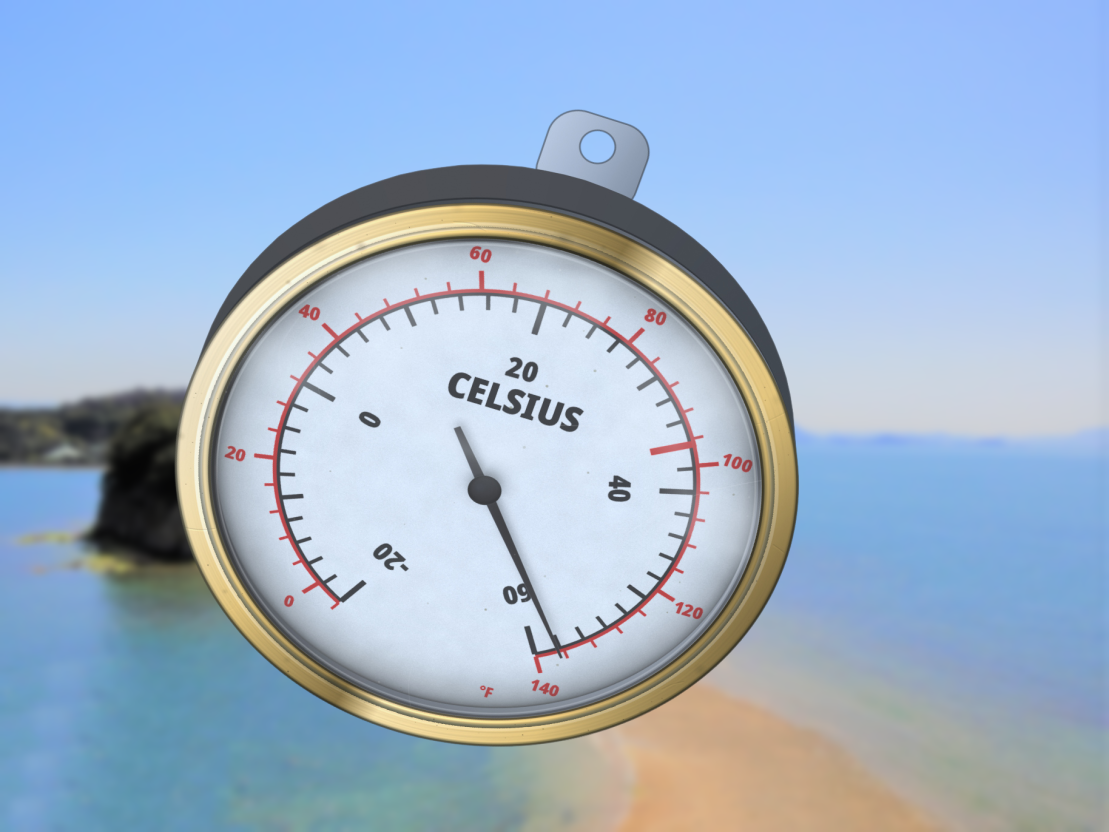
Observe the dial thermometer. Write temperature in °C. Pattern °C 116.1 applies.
°C 58
